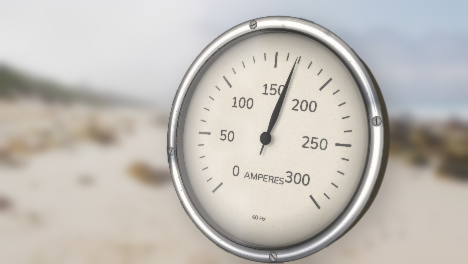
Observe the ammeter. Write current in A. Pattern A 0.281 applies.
A 170
